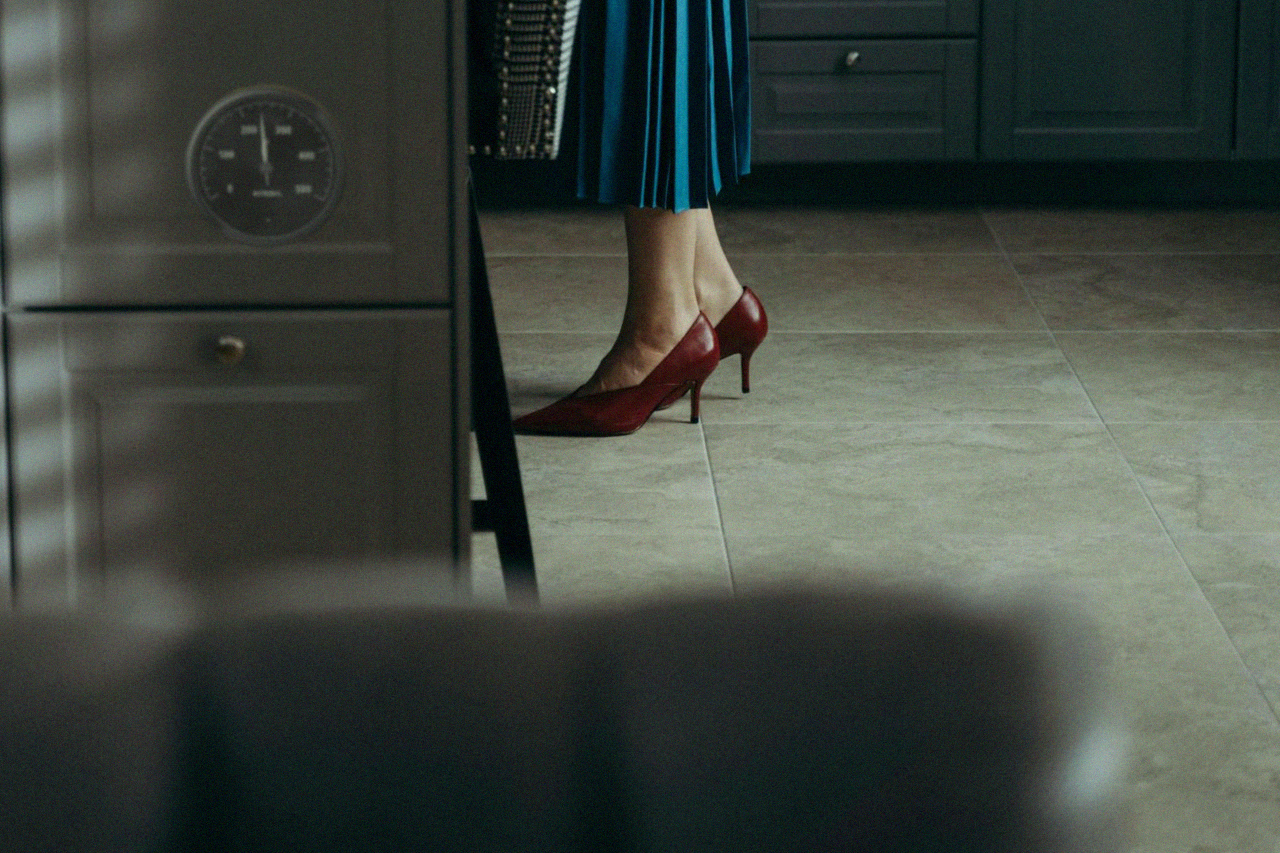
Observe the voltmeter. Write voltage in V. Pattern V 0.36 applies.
V 240
